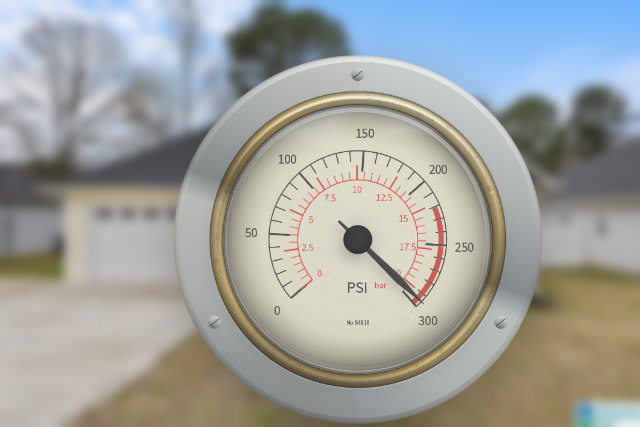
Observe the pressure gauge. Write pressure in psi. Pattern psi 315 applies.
psi 295
